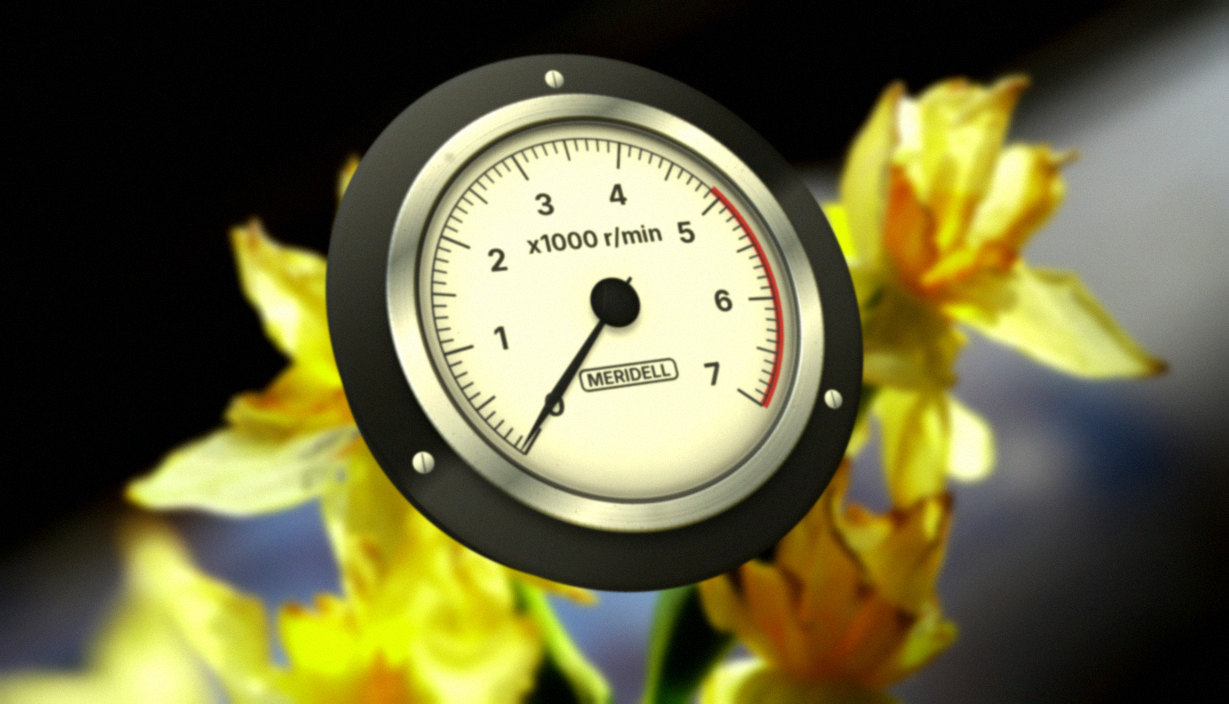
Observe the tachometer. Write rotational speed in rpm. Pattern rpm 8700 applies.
rpm 50
